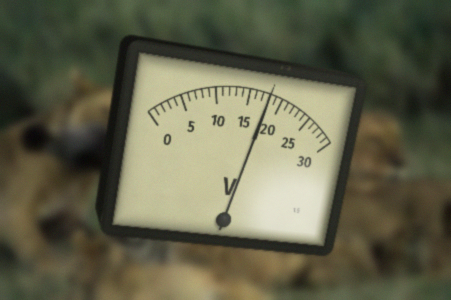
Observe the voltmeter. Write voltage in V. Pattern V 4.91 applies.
V 18
